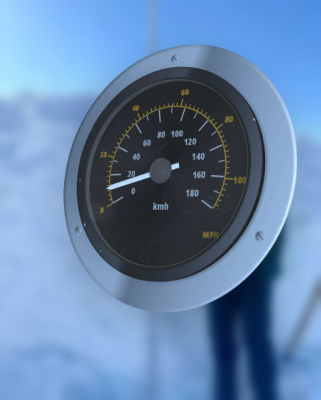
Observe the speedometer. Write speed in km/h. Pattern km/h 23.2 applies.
km/h 10
